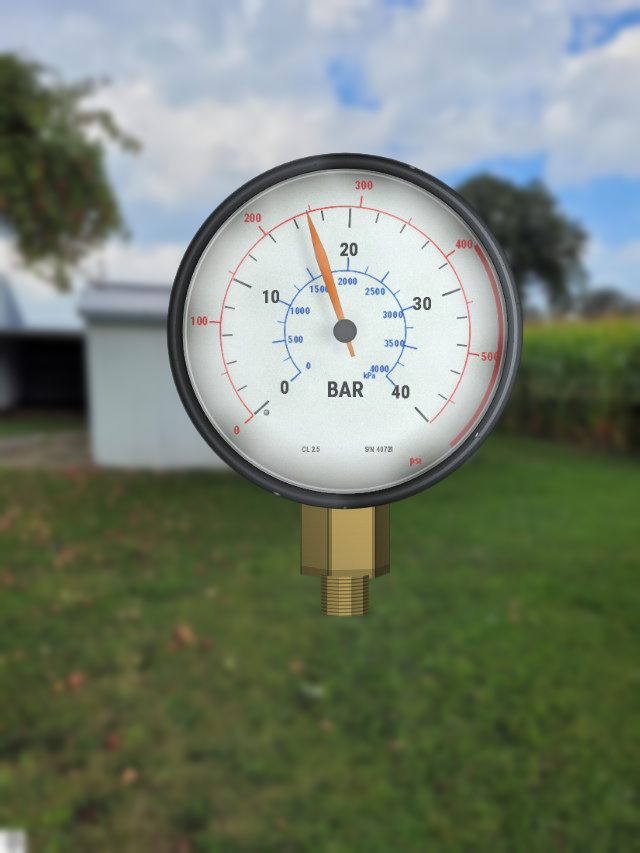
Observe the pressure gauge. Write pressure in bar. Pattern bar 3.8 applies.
bar 17
